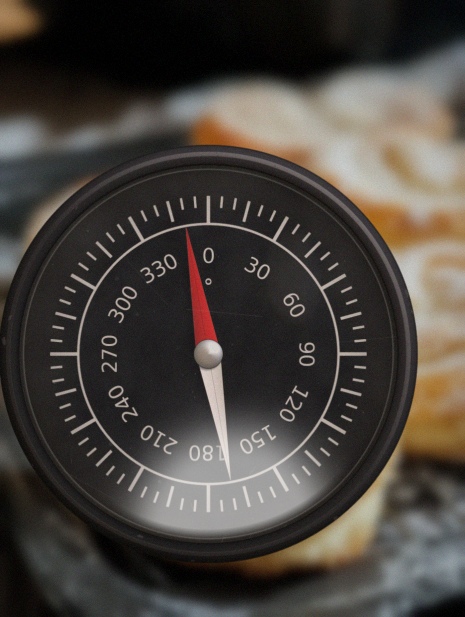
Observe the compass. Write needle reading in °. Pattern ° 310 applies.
° 350
